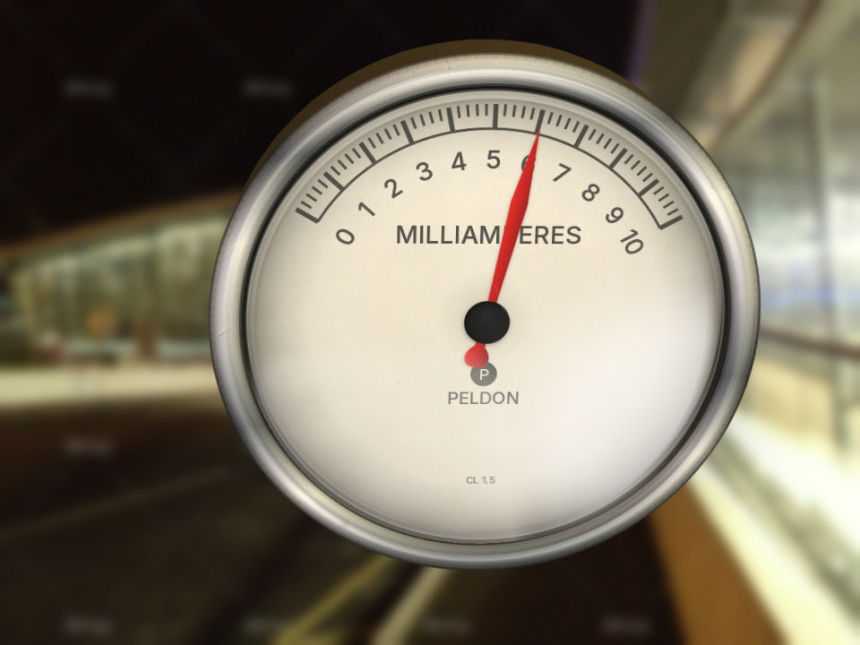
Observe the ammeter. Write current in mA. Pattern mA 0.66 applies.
mA 6
